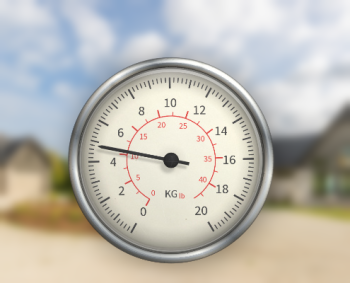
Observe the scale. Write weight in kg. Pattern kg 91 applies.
kg 4.8
